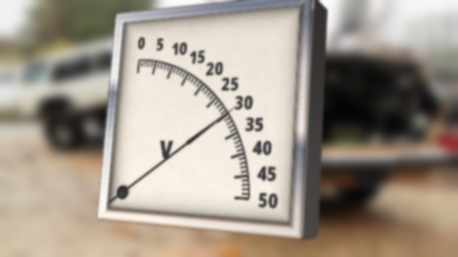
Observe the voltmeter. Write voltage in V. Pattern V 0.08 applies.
V 30
